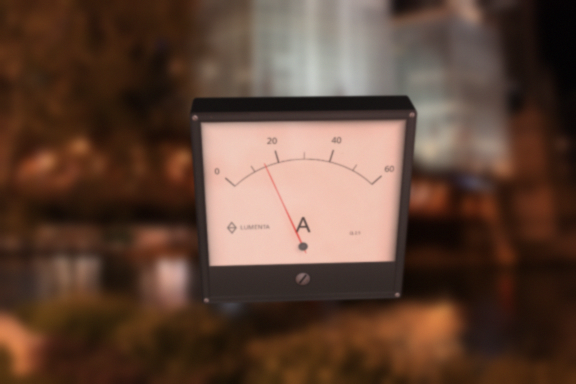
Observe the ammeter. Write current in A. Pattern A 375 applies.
A 15
